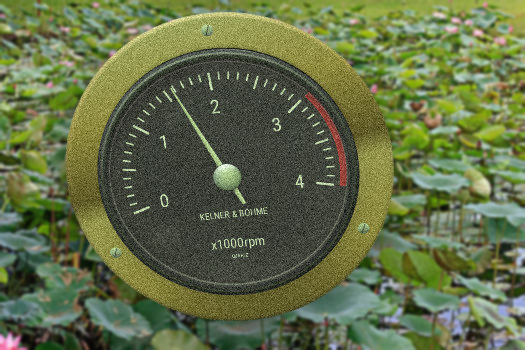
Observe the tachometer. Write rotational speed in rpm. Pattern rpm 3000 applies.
rpm 1600
